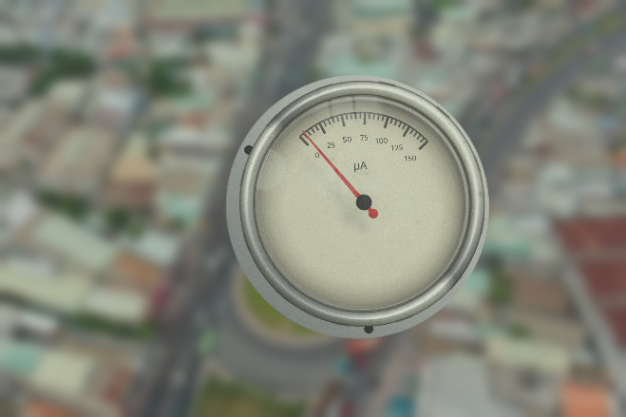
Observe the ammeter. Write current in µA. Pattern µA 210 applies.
µA 5
